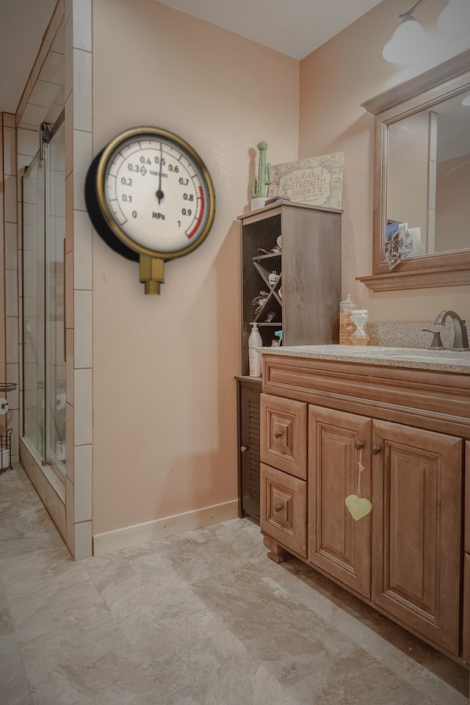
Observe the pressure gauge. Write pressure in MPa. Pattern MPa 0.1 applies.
MPa 0.5
